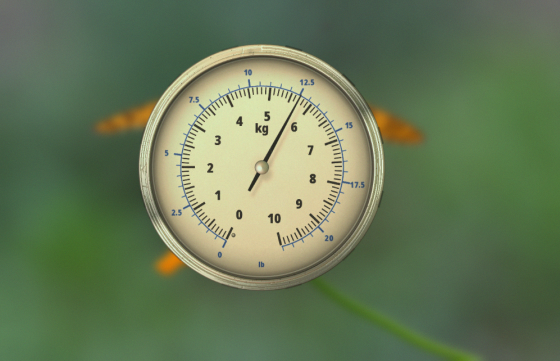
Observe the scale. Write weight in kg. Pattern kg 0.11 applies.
kg 5.7
